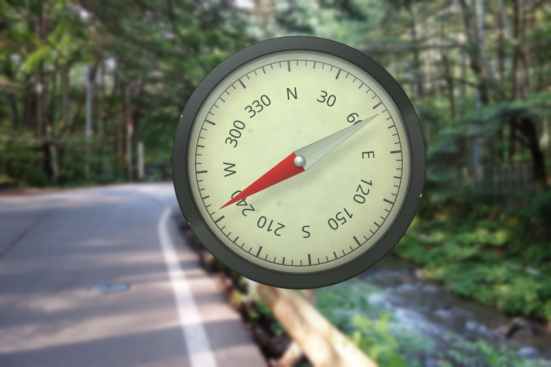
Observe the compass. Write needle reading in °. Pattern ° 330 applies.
° 245
